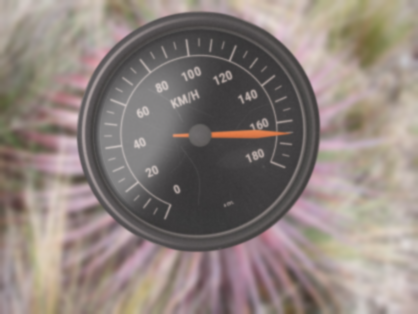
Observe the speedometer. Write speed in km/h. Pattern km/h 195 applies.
km/h 165
